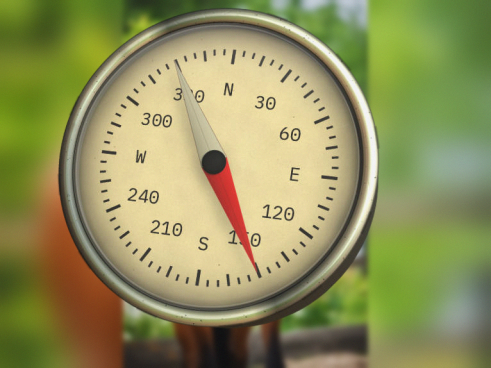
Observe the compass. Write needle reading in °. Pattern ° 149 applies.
° 150
